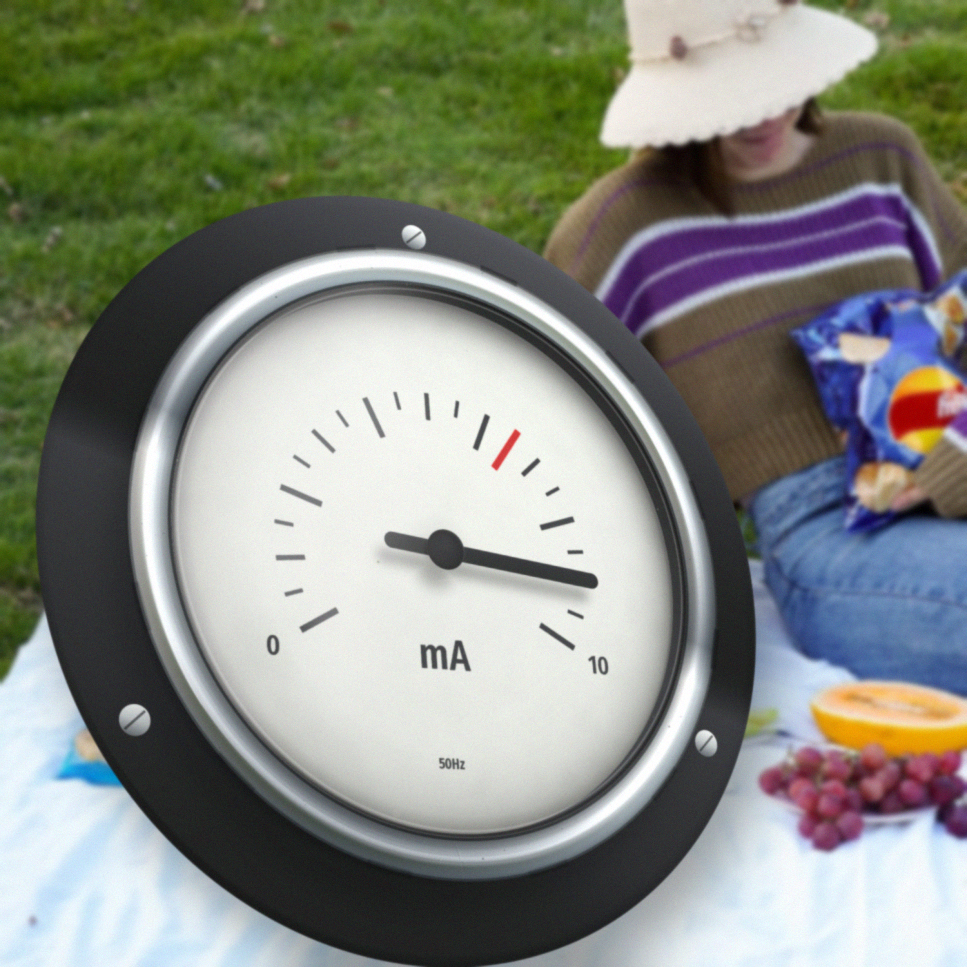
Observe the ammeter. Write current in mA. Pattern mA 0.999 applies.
mA 9
